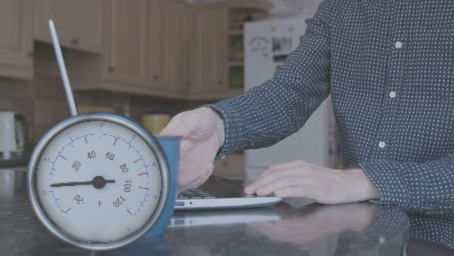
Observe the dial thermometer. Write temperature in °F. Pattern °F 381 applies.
°F 0
